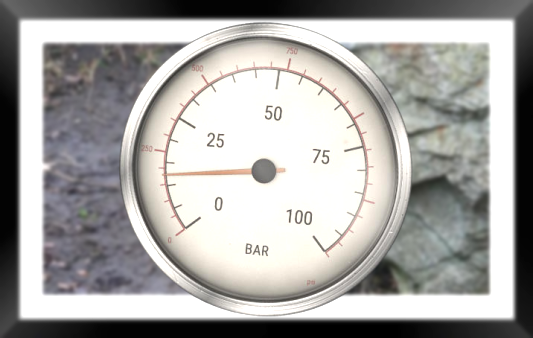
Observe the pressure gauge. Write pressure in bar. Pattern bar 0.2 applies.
bar 12.5
